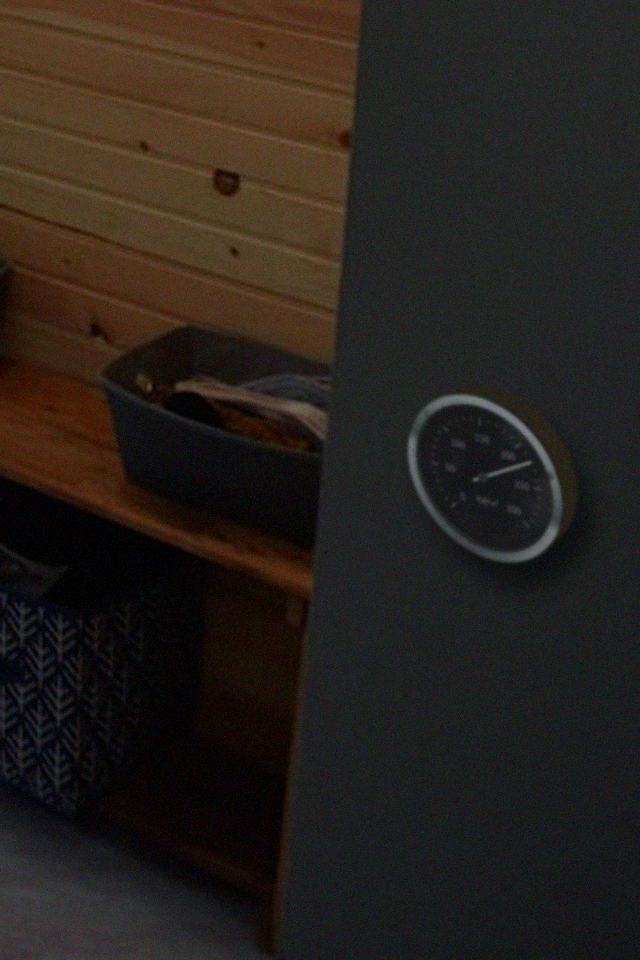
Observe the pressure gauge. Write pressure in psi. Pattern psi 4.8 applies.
psi 220
